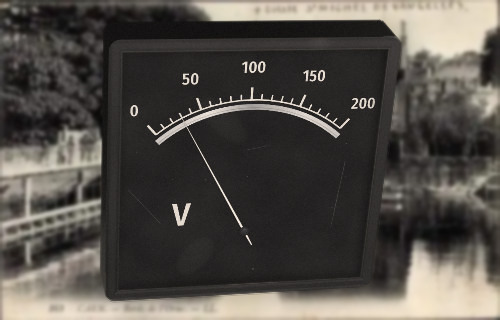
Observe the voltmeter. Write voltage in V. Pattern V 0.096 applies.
V 30
